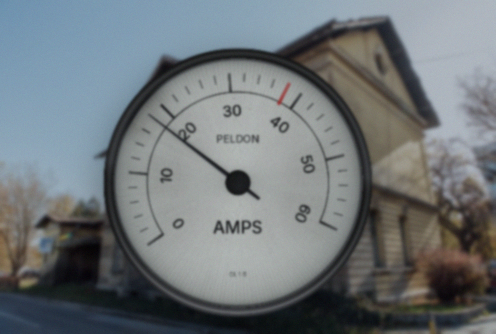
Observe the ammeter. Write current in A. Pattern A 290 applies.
A 18
